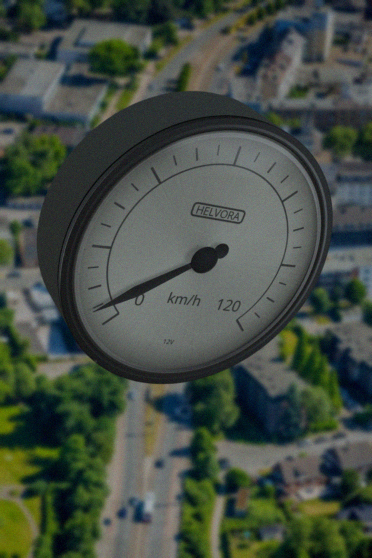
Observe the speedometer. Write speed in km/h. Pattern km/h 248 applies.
km/h 5
